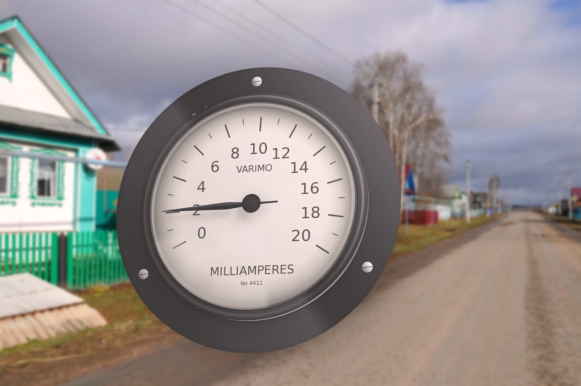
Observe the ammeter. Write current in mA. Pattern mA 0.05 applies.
mA 2
